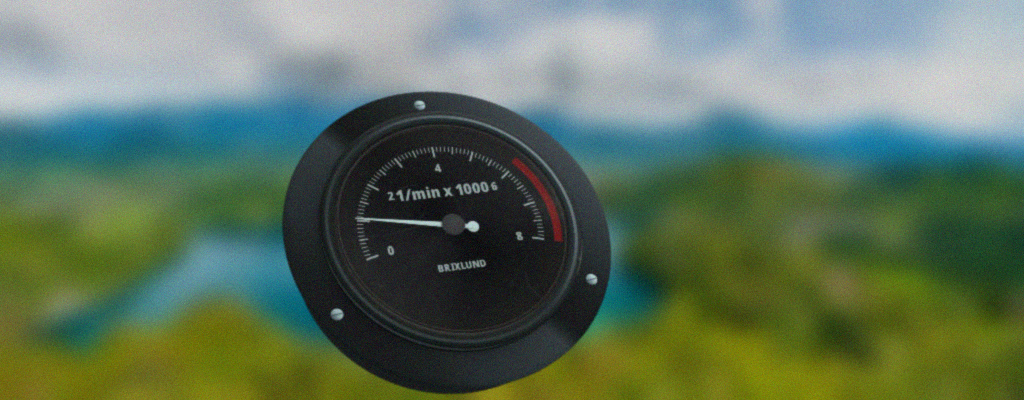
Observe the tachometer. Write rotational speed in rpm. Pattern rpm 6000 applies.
rpm 1000
